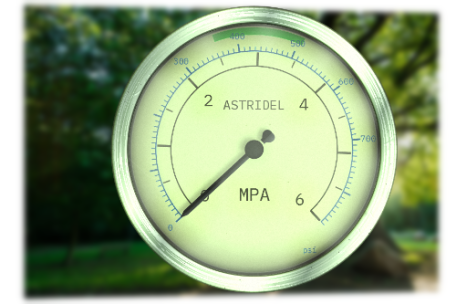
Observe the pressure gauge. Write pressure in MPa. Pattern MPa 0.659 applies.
MPa 0
